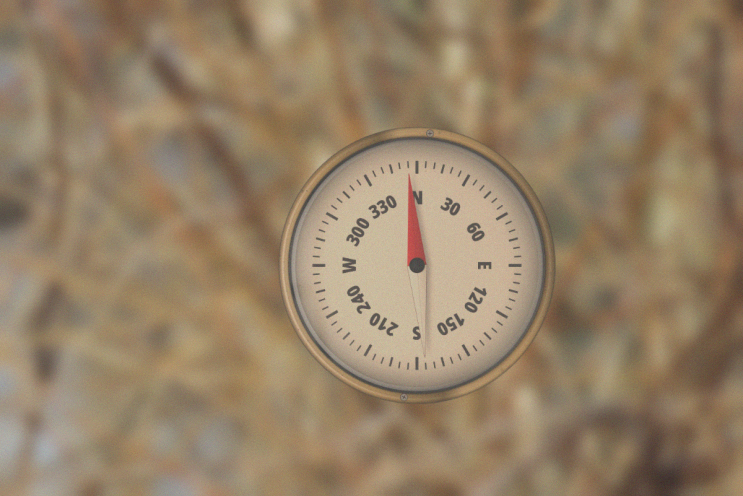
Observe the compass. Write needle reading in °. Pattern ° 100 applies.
° 355
